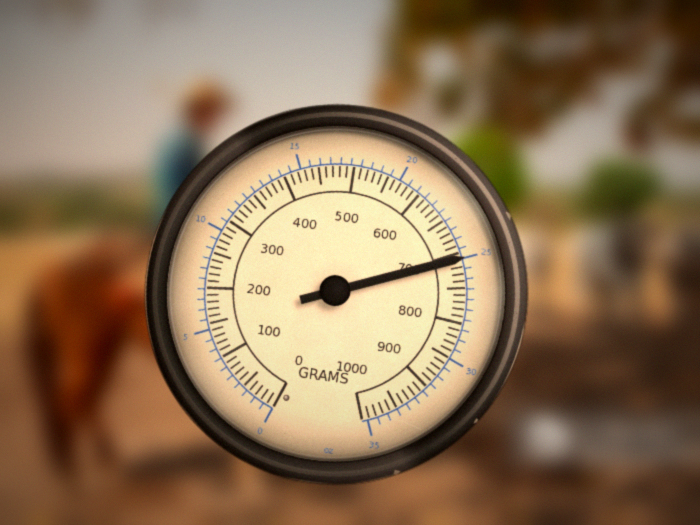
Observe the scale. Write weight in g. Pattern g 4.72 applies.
g 710
